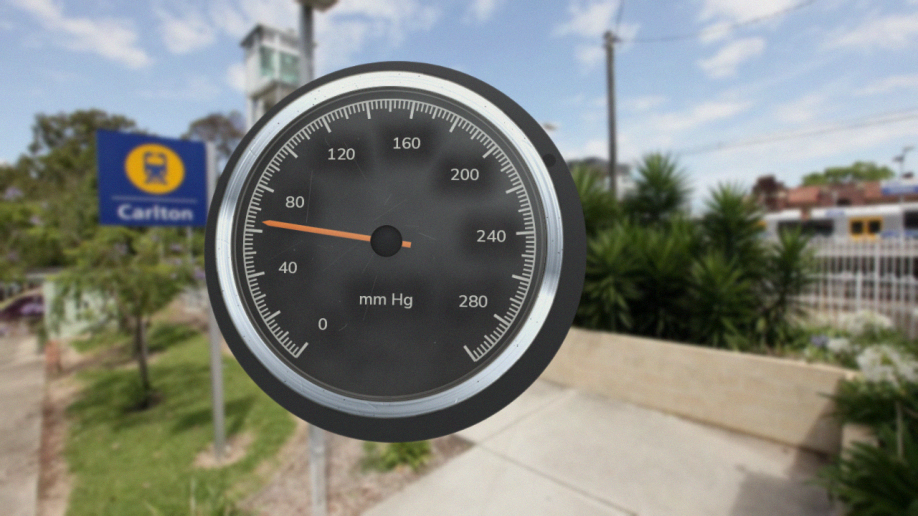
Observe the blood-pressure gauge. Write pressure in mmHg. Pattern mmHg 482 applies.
mmHg 64
